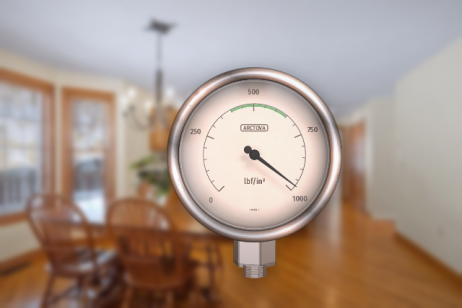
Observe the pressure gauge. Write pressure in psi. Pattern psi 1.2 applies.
psi 975
